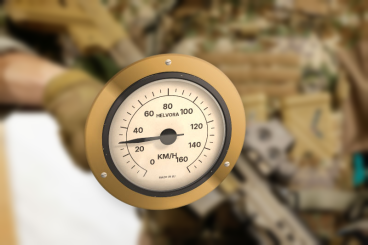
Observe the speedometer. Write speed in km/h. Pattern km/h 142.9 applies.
km/h 30
